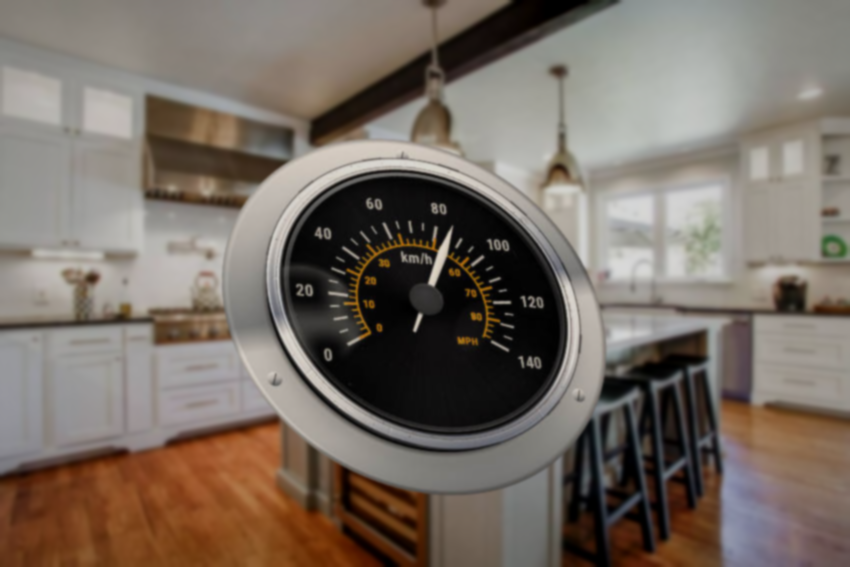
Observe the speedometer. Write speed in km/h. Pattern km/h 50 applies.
km/h 85
